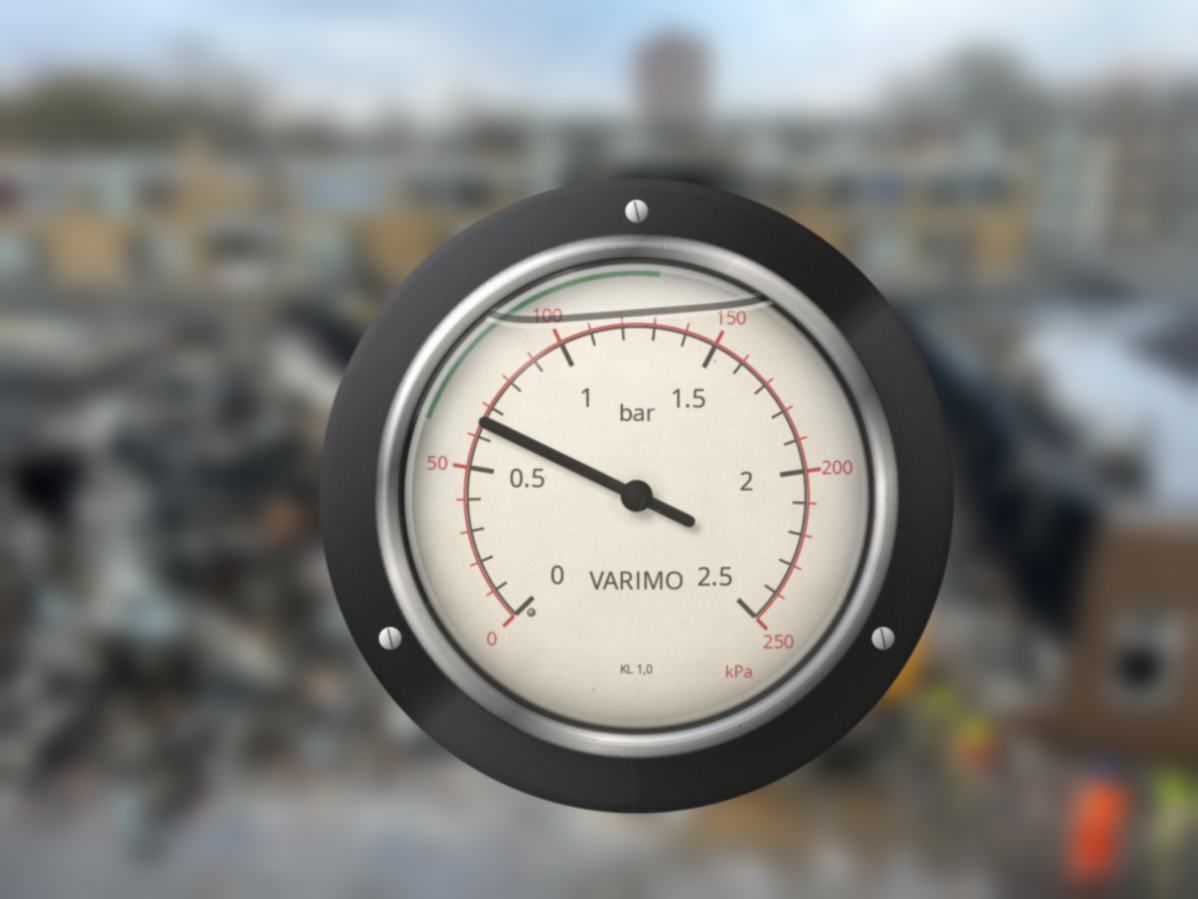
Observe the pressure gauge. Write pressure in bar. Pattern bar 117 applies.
bar 0.65
